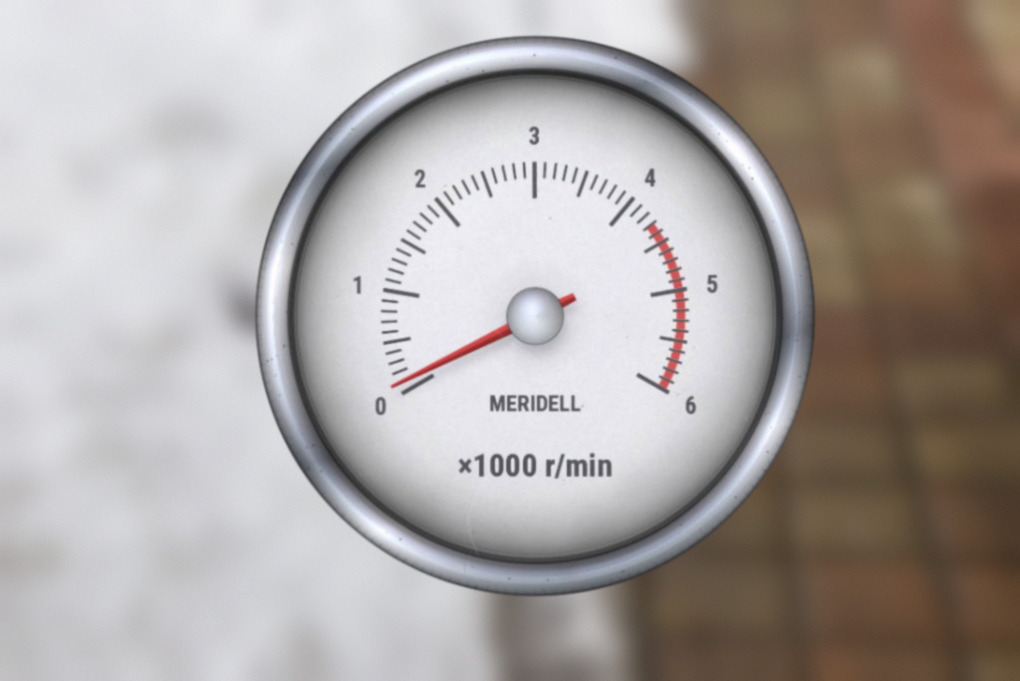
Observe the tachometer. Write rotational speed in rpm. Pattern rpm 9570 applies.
rpm 100
